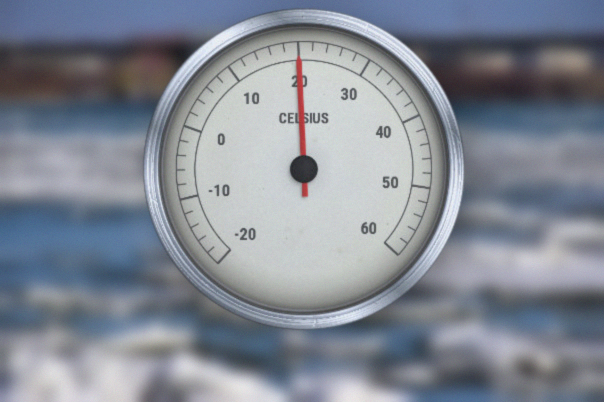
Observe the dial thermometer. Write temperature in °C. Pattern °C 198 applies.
°C 20
